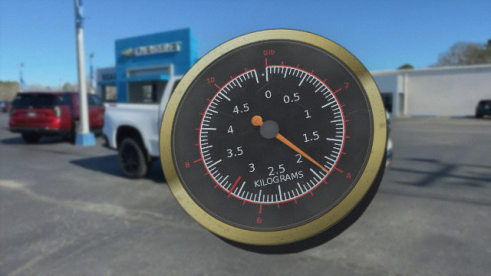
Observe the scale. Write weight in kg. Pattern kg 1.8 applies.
kg 1.9
